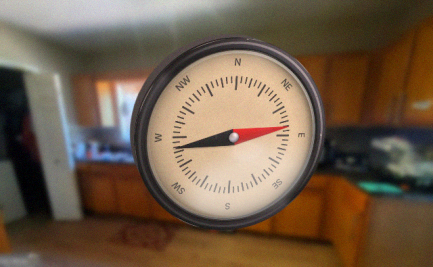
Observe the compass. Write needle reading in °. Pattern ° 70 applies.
° 80
